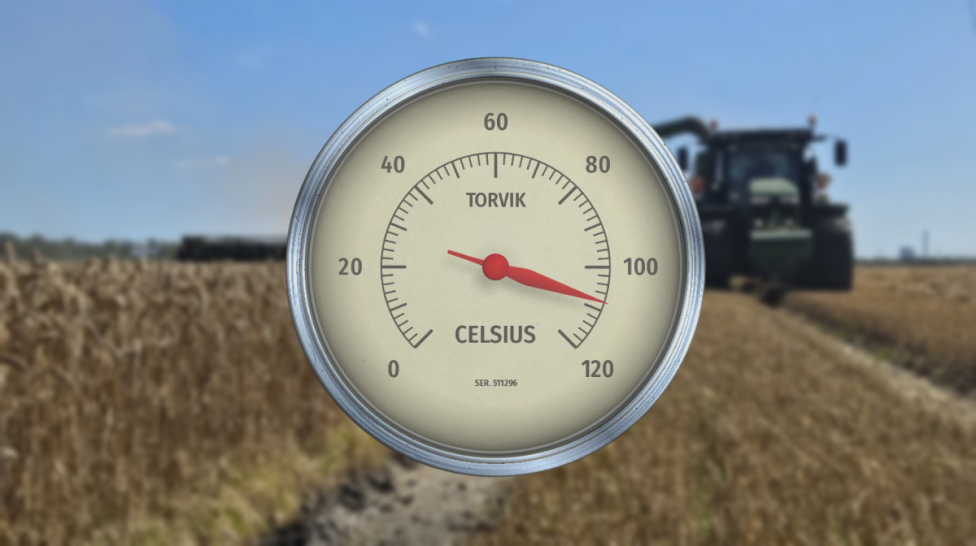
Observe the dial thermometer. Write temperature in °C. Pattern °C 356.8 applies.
°C 108
